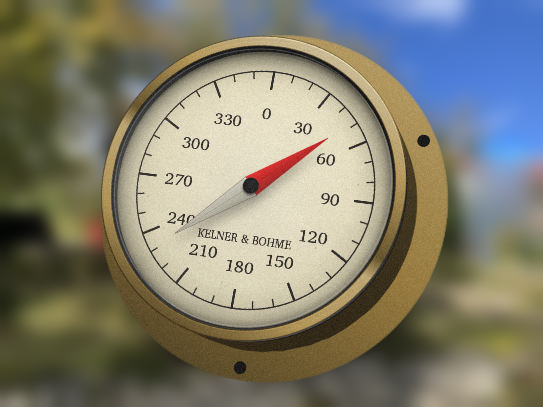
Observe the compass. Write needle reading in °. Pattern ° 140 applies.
° 50
